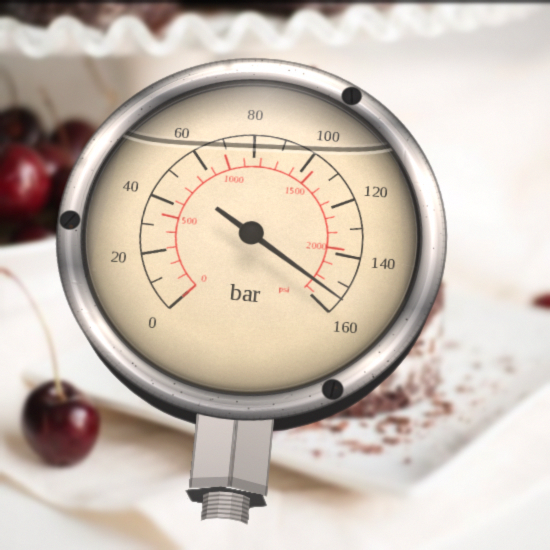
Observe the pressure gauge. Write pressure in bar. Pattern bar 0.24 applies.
bar 155
